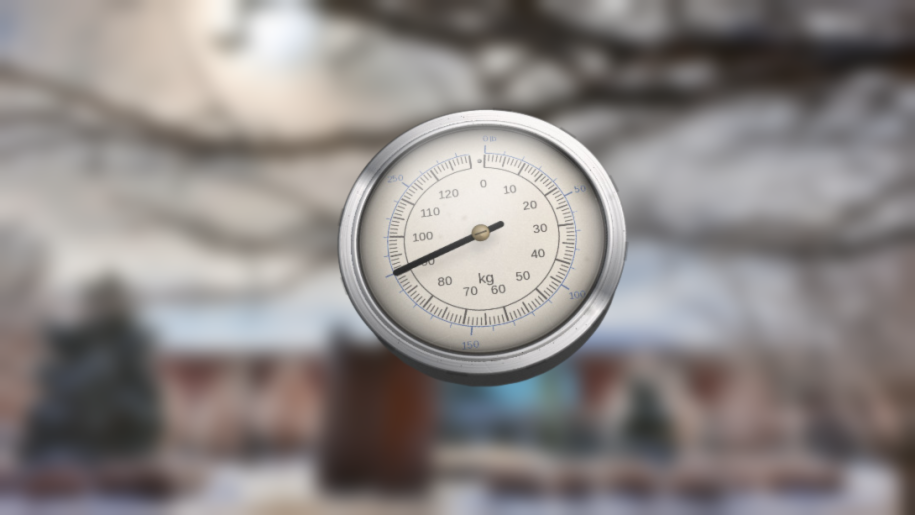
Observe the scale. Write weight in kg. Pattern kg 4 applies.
kg 90
